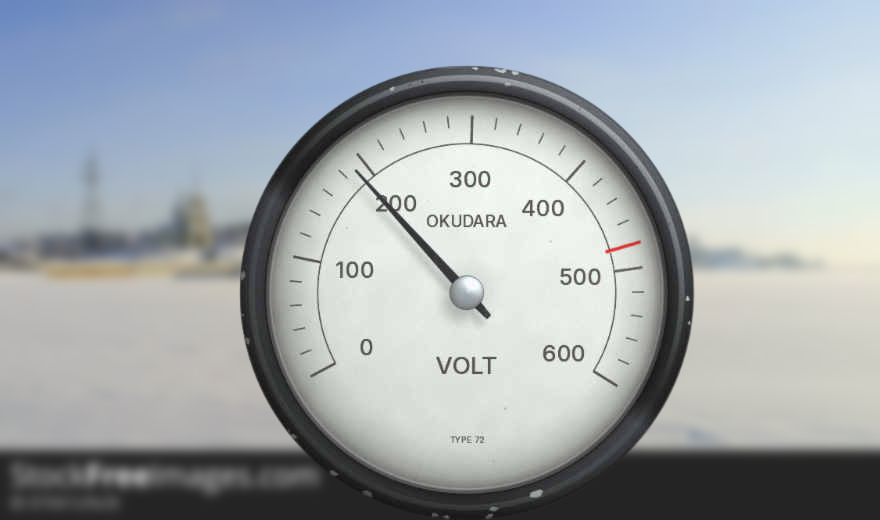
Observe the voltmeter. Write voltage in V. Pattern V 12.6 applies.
V 190
